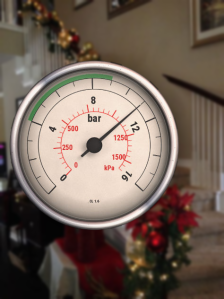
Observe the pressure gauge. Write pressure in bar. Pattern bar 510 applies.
bar 11
